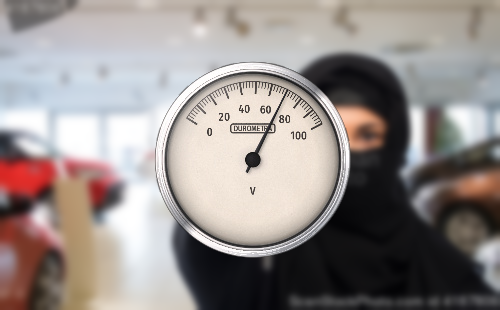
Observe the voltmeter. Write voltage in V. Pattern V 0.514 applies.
V 70
